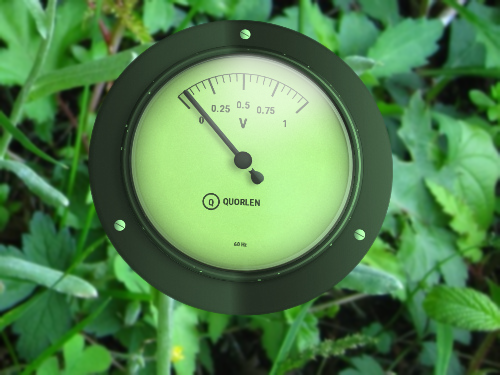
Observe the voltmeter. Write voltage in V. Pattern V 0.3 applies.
V 0.05
